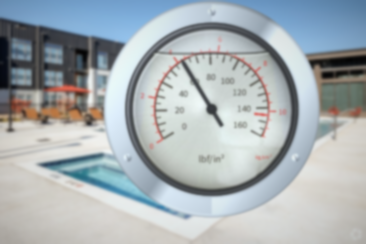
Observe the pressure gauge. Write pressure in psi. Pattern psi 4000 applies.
psi 60
